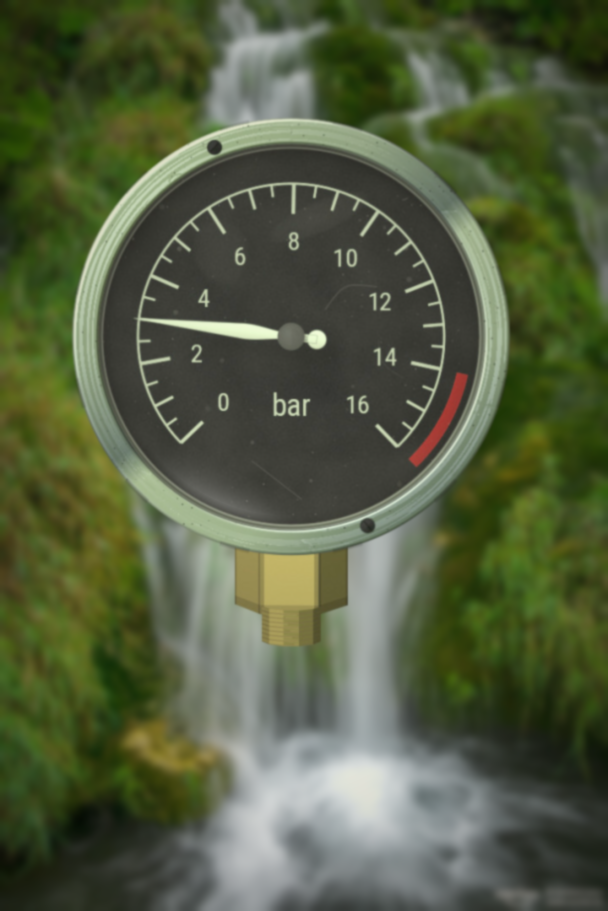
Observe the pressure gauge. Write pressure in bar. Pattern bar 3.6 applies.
bar 3
